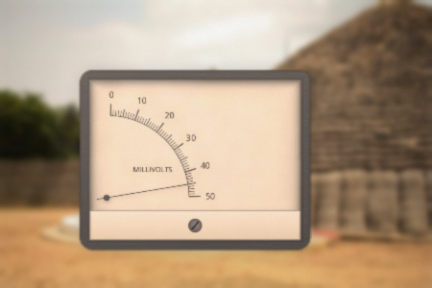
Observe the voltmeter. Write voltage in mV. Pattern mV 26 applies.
mV 45
